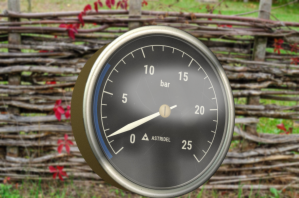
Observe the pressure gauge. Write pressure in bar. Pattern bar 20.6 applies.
bar 1.5
